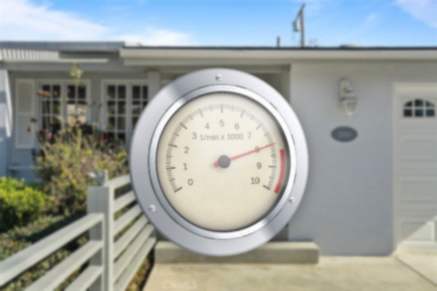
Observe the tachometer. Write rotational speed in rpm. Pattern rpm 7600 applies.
rpm 8000
